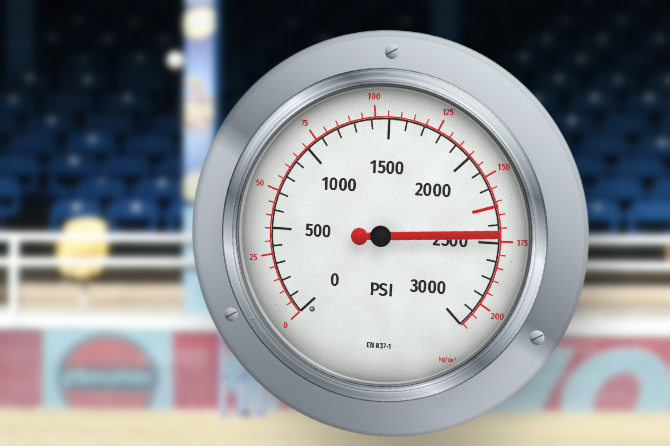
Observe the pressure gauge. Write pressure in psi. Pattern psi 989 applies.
psi 2450
